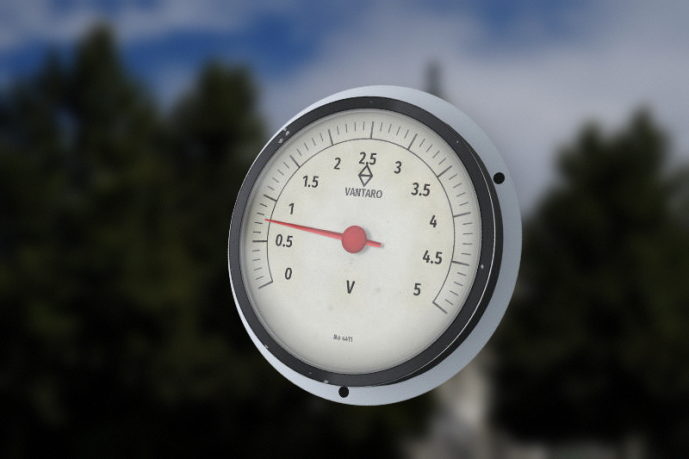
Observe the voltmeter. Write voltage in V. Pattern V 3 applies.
V 0.75
